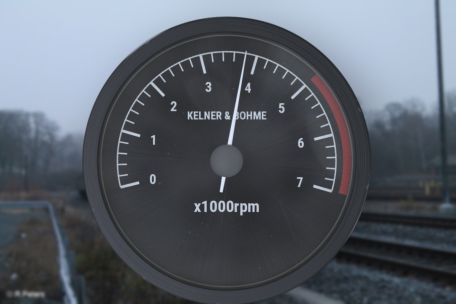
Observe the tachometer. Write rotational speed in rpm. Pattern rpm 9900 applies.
rpm 3800
